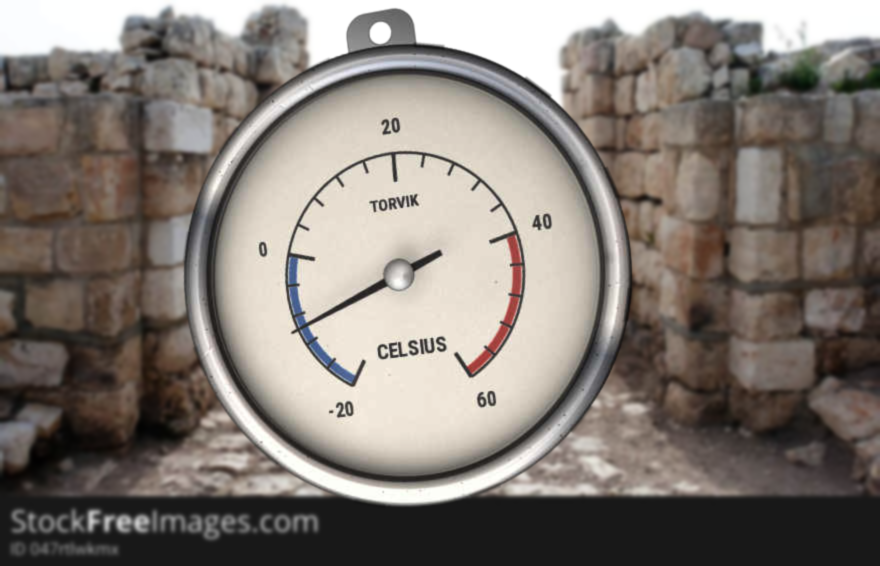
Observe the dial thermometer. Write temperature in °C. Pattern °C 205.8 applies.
°C -10
